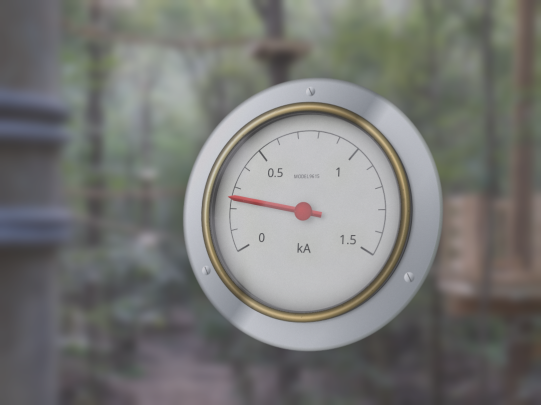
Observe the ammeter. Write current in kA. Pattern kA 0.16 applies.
kA 0.25
